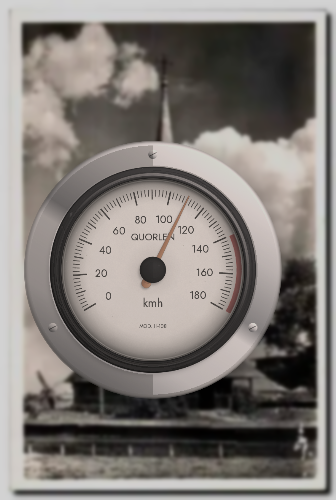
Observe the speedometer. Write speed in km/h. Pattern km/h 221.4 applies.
km/h 110
